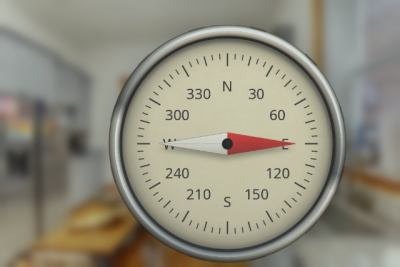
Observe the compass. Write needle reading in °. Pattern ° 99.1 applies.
° 90
